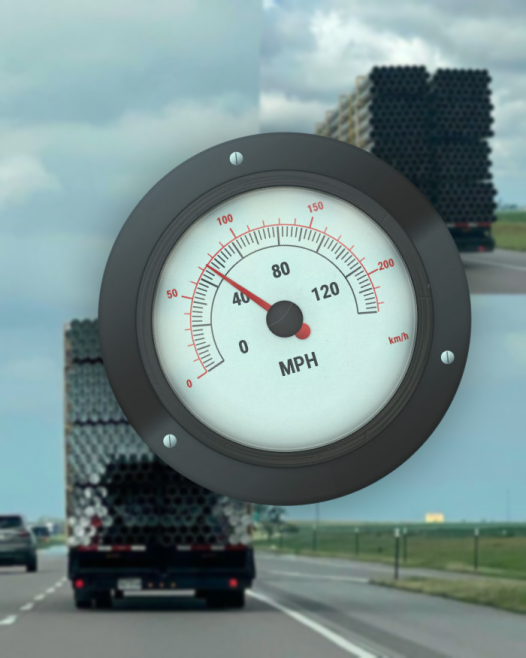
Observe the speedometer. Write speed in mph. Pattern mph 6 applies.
mph 46
